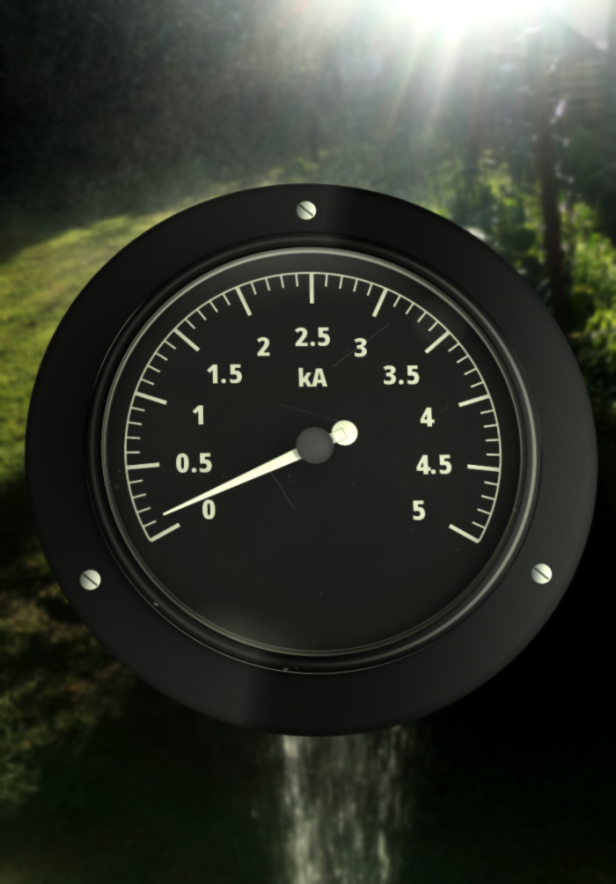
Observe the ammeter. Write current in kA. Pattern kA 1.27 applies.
kA 0.1
